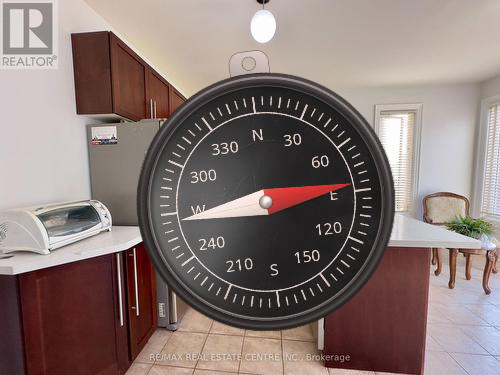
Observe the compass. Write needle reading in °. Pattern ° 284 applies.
° 85
